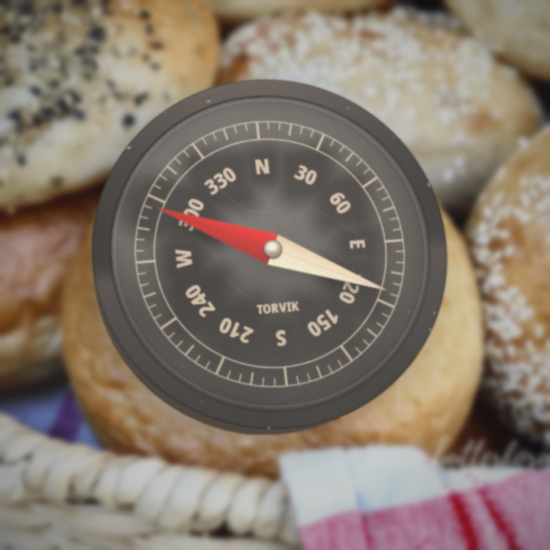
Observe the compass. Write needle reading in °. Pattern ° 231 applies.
° 295
